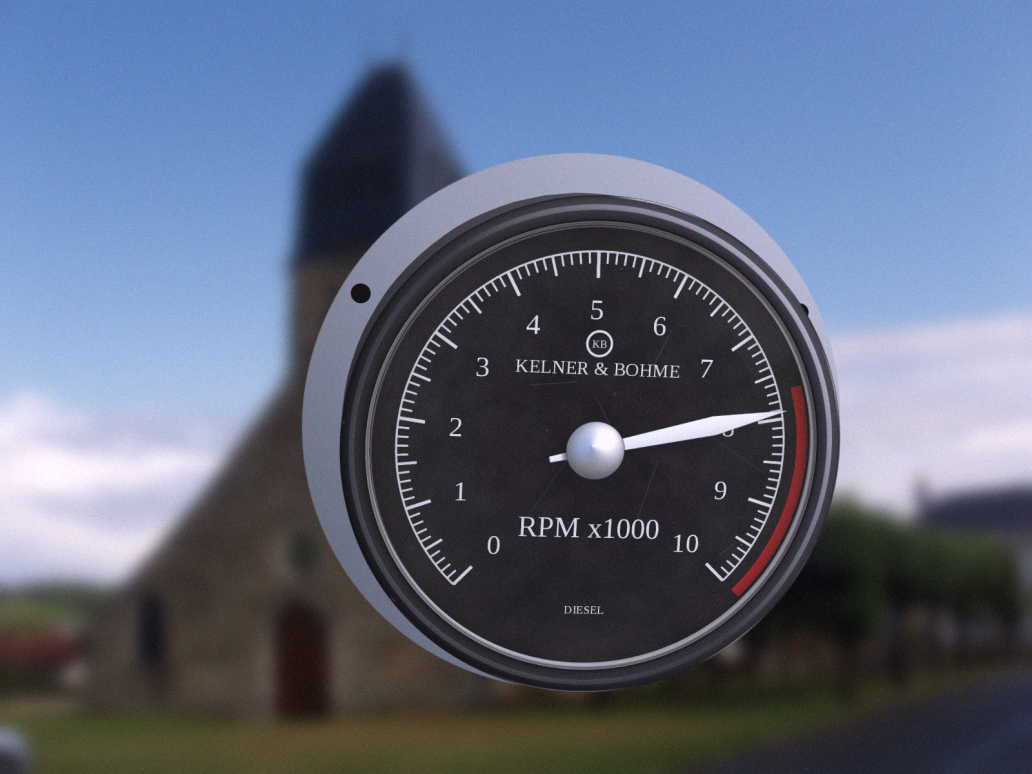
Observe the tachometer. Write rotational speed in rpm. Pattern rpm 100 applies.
rpm 7900
